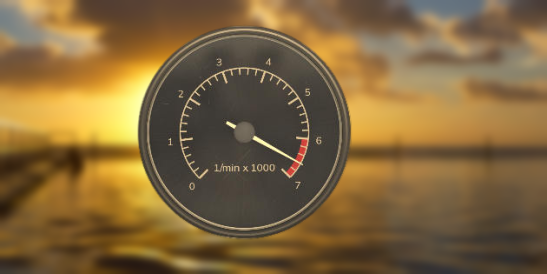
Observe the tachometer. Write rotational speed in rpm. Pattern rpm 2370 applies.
rpm 6600
